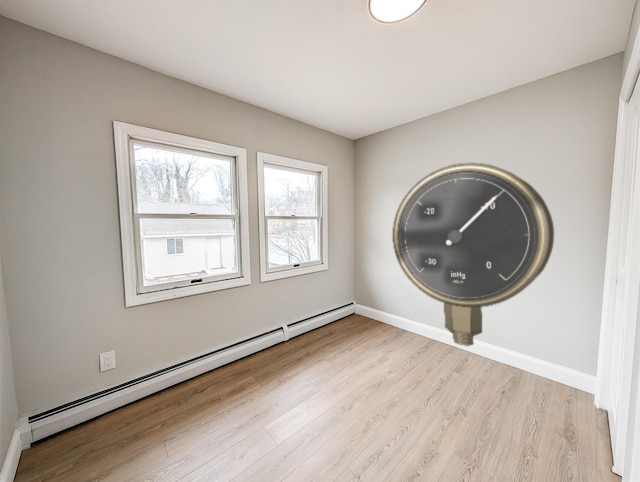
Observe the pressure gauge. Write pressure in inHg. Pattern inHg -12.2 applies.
inHg -10
